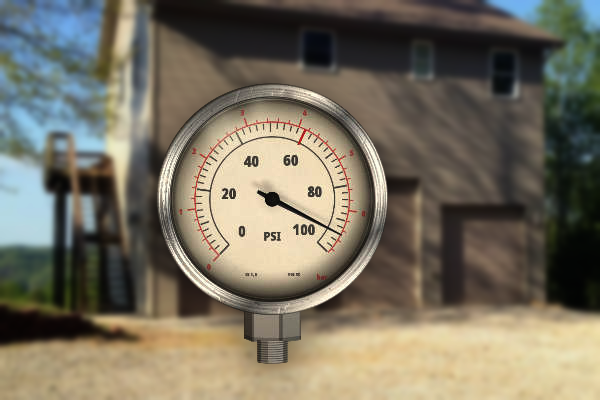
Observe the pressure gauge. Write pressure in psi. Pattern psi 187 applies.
psi 94
